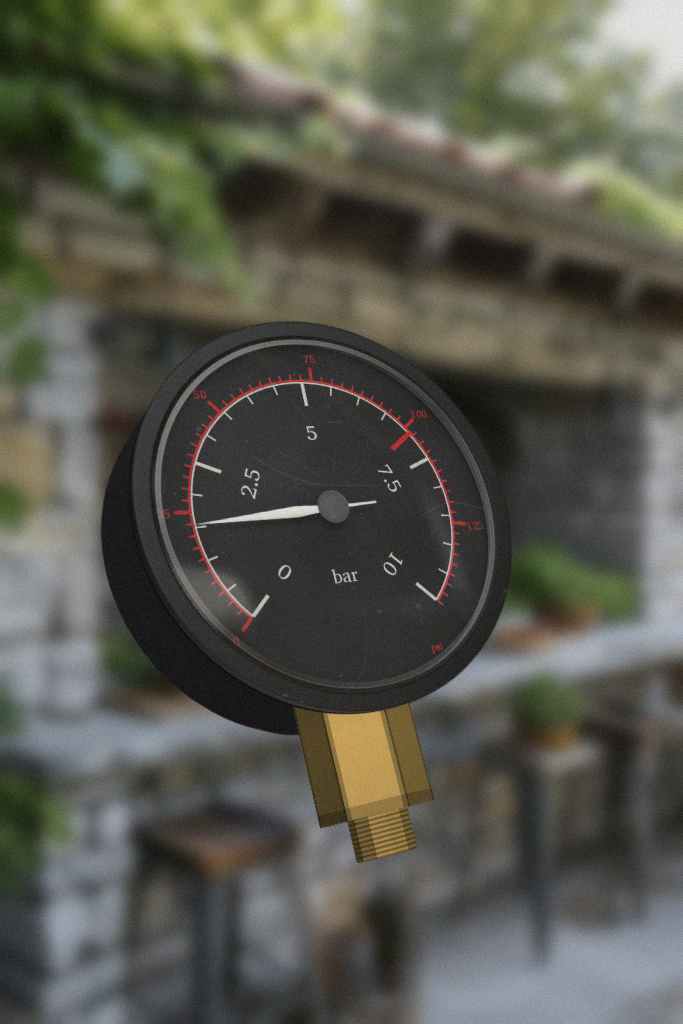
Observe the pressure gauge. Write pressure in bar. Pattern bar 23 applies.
bar 1.5
